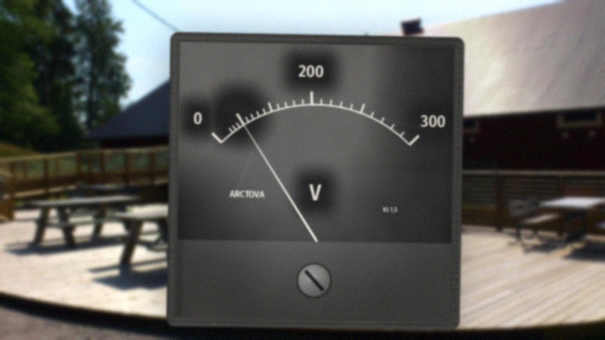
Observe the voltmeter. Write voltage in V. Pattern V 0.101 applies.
V 100
